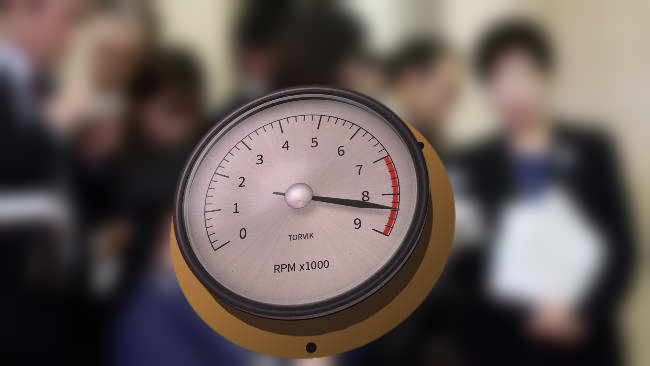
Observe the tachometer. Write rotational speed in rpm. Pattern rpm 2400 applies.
rpm 8400
